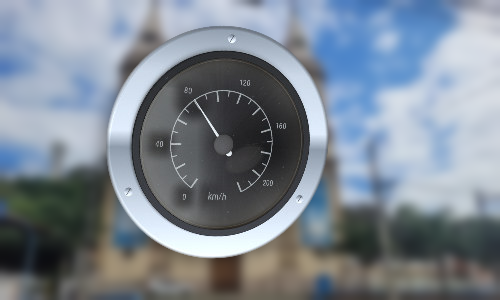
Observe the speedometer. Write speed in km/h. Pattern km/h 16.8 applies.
km/h 80
